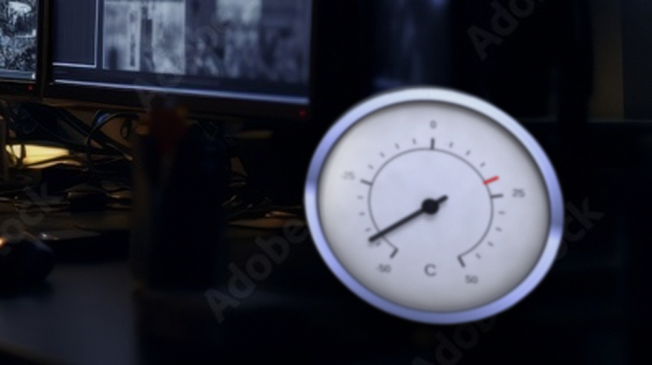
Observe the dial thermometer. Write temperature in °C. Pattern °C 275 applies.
°C -42.5
